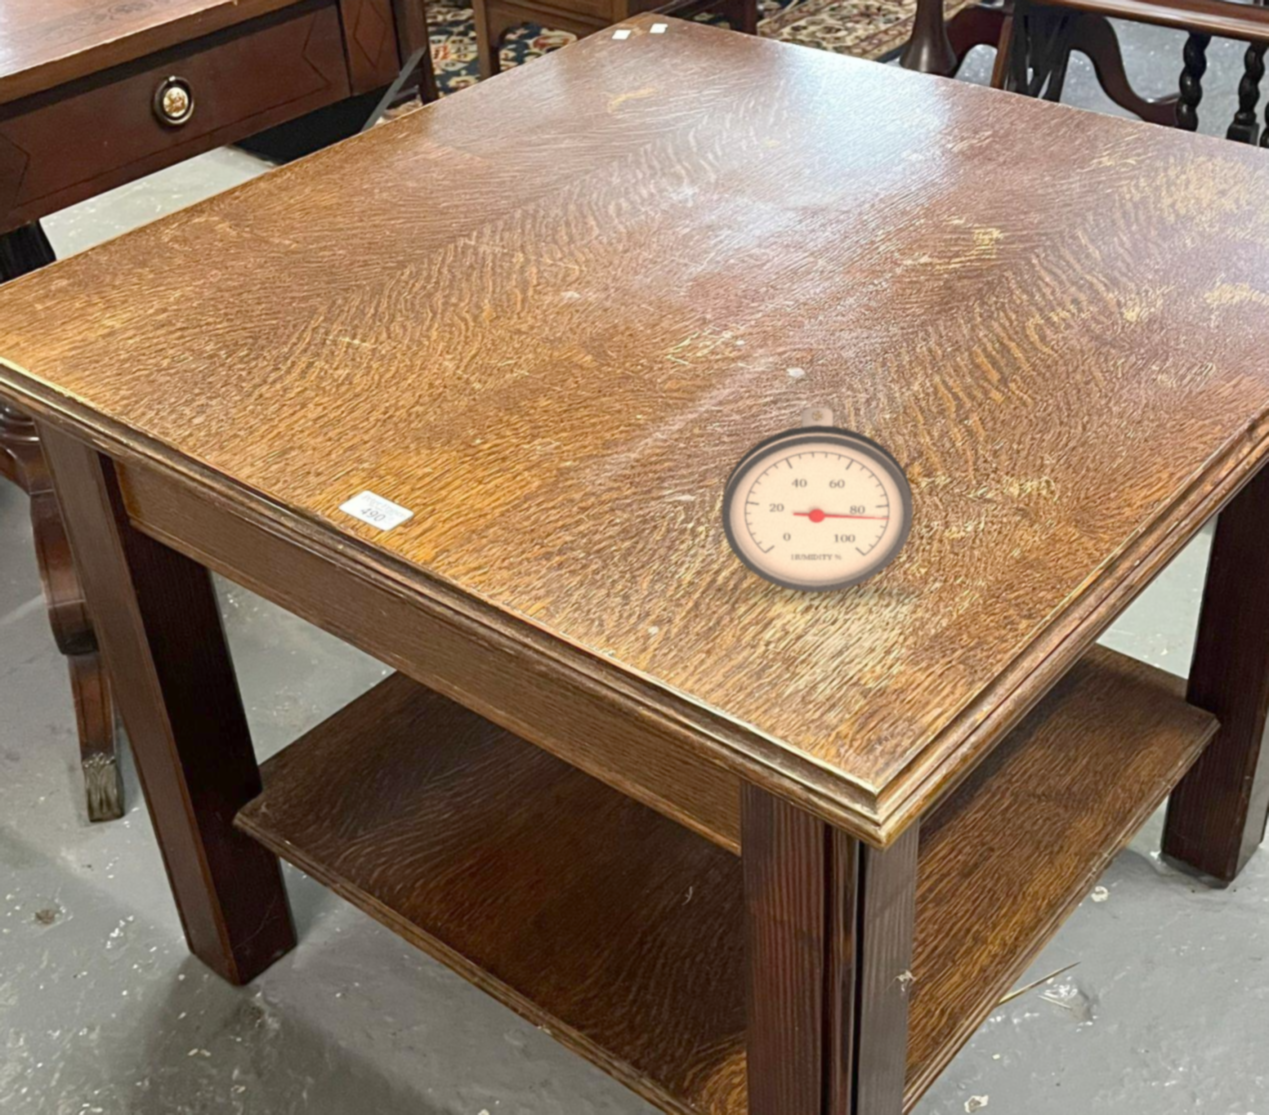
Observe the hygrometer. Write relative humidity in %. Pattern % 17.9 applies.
% 84
